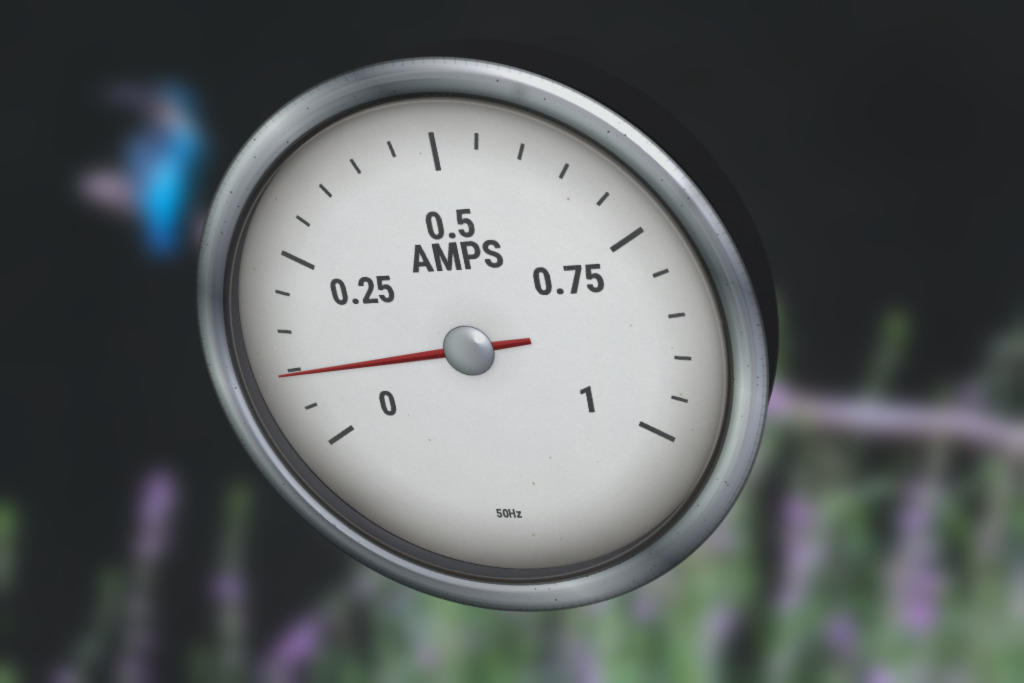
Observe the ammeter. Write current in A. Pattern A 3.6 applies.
A 0.1
